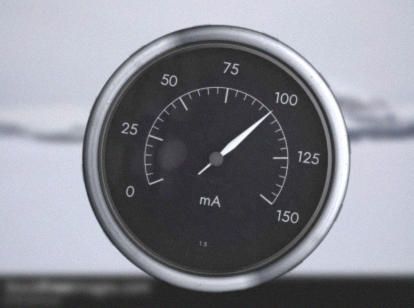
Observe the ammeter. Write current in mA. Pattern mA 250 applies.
mA 100
